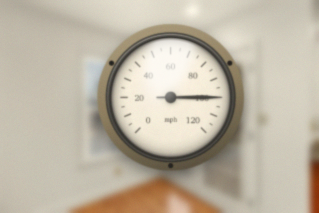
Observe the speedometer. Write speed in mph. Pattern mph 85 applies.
mph 100
